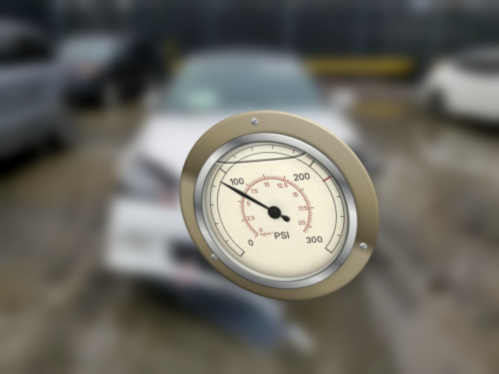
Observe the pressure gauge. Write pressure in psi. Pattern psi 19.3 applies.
psi 90
